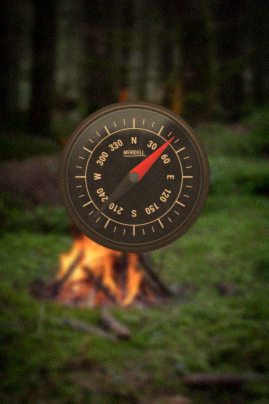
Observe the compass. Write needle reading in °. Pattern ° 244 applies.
° 45
